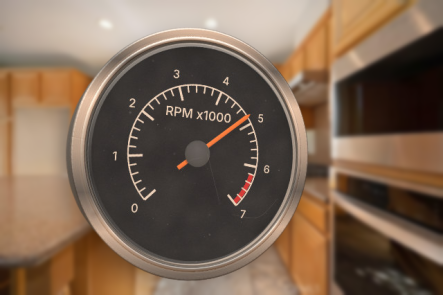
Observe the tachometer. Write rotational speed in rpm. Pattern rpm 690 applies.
rpm 4800
